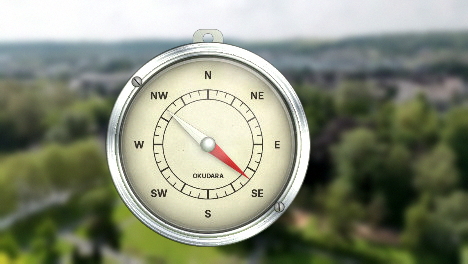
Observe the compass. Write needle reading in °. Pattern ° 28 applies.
° 130
